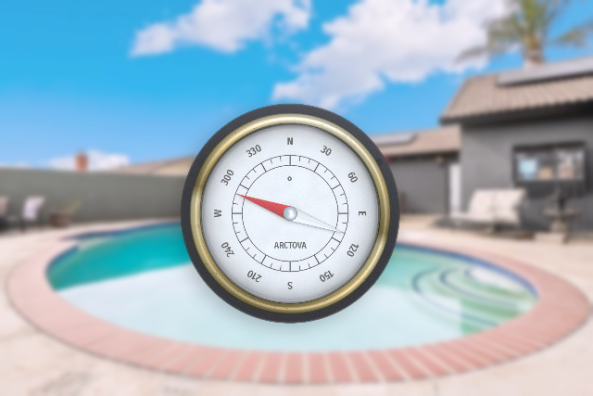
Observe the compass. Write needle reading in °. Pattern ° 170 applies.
° 290
